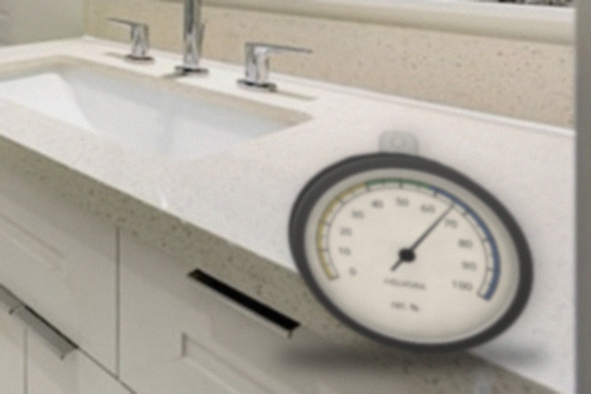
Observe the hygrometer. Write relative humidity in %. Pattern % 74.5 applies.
% 65
